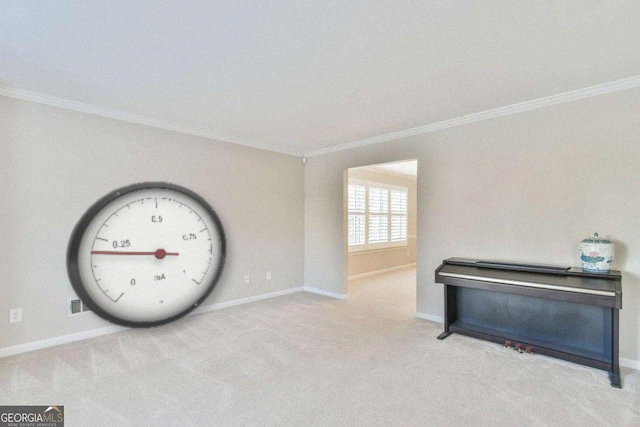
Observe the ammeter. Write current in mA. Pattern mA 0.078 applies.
mA 0.2
